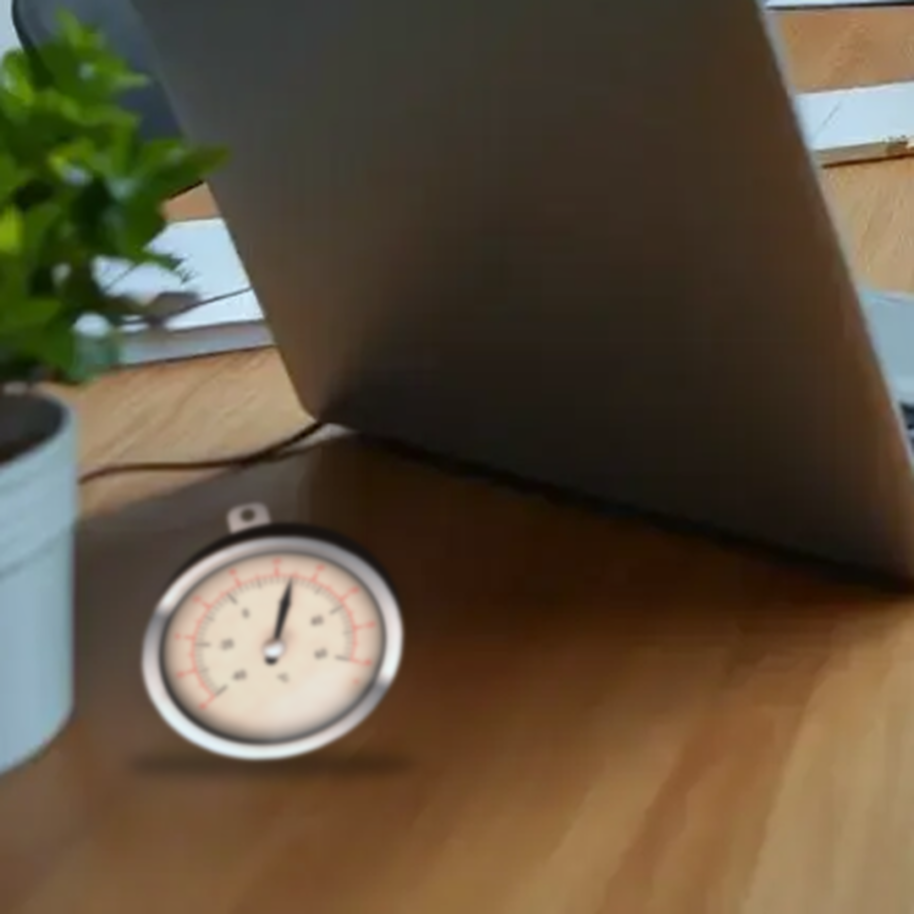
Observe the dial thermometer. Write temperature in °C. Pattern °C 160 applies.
°C 20
